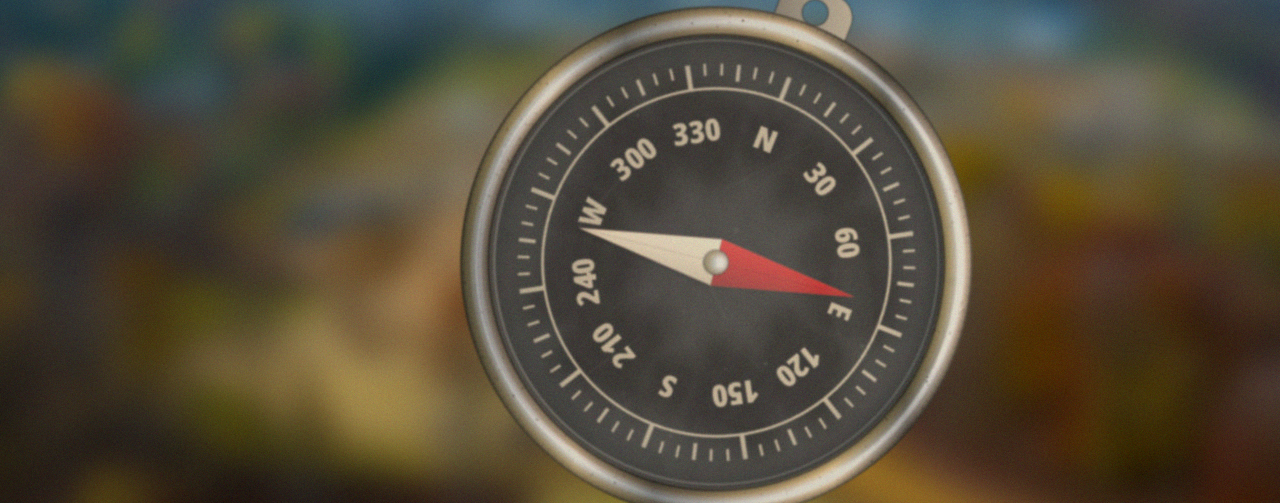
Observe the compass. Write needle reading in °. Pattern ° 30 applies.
° 82.5
